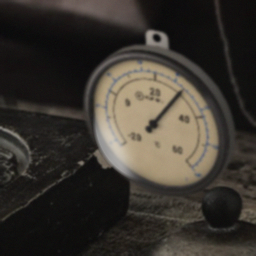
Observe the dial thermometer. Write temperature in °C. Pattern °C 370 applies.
°C 30
